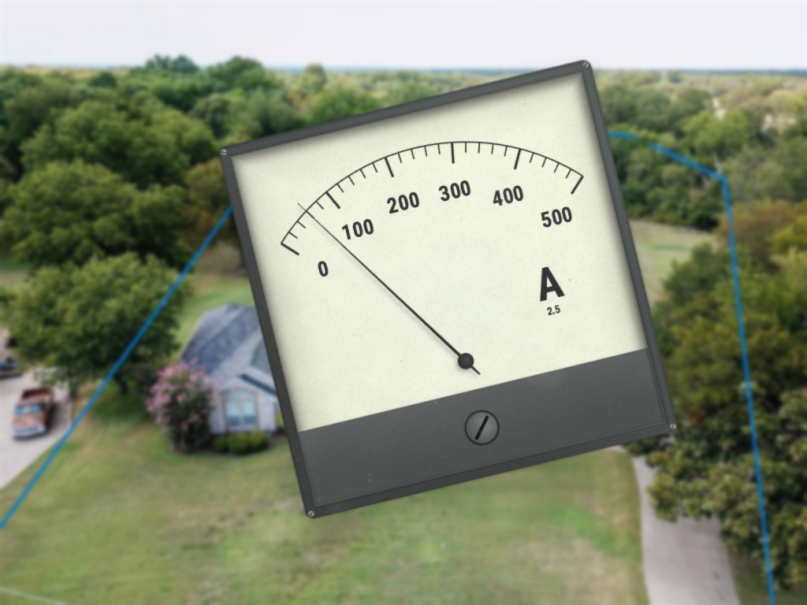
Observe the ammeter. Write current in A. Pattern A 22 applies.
A 60
